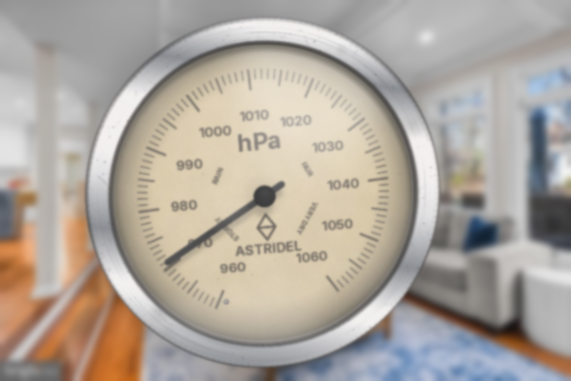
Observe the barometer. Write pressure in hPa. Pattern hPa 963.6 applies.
hPa 971
